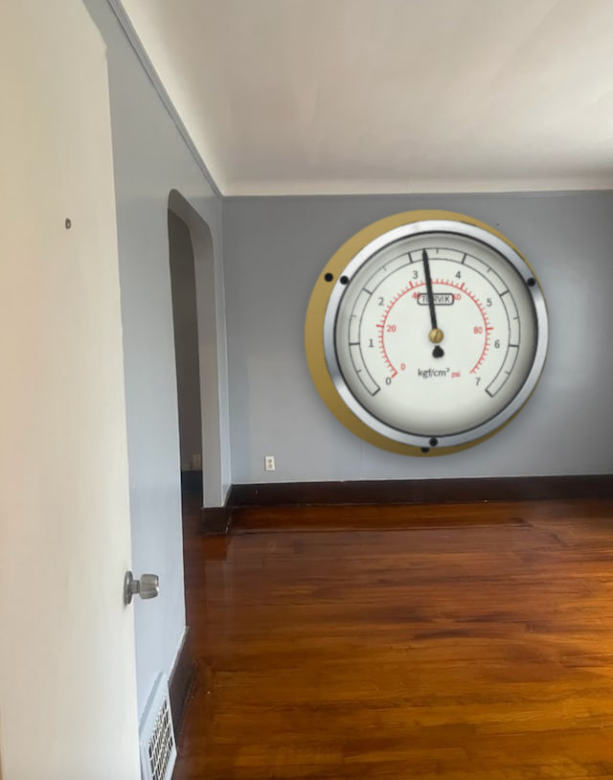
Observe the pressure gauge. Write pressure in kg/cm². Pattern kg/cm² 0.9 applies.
kg/cm² 3.25
